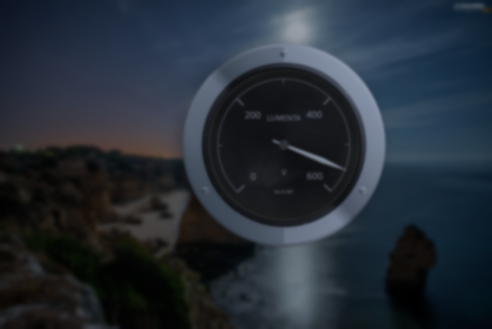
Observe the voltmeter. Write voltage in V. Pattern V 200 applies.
V 550
